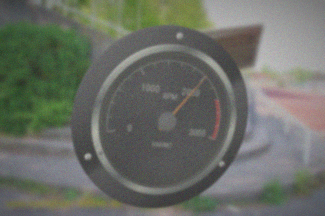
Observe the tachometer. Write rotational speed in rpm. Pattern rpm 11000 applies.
rpm 2000
